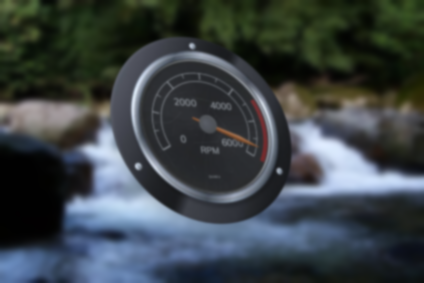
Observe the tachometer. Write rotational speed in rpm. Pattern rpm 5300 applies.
rpm 5750
